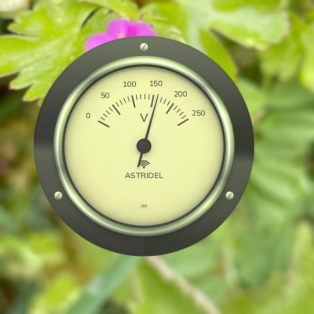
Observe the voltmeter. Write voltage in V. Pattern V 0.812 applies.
V 160
